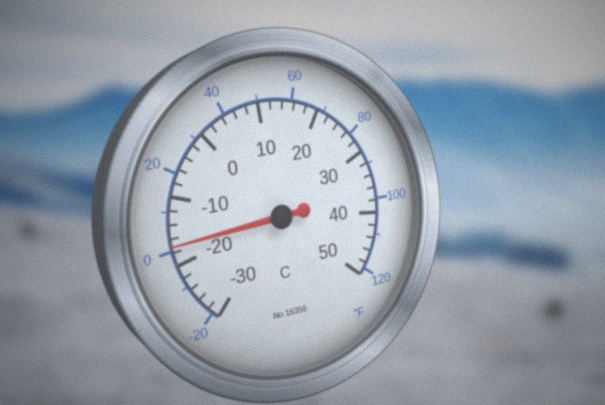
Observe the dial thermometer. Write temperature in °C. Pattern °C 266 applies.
°C -17
